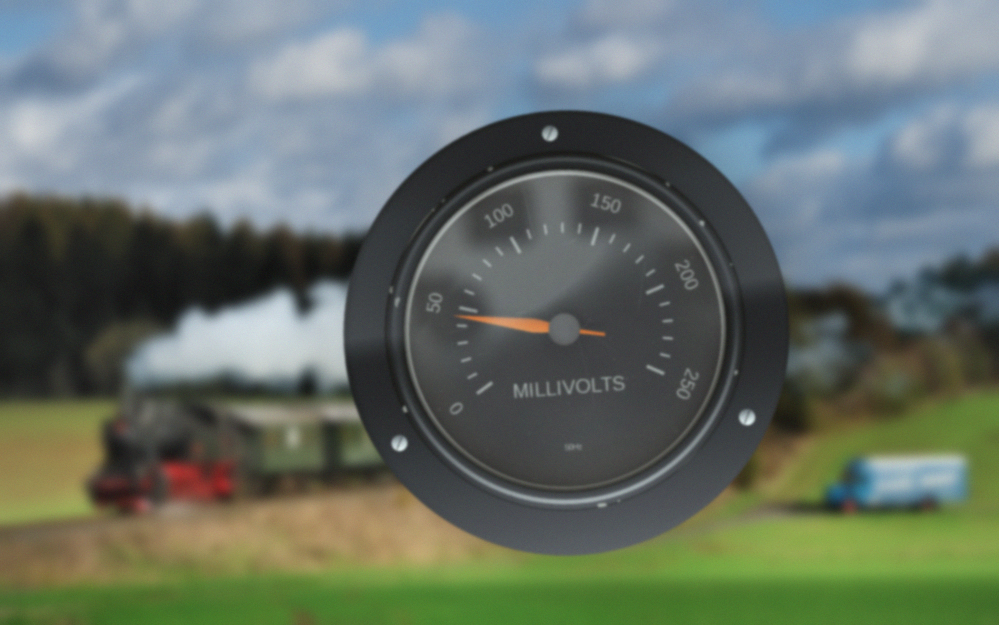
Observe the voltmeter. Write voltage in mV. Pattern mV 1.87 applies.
mV 45
